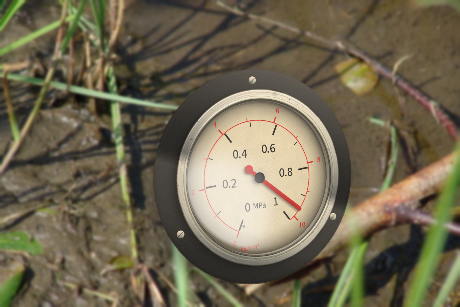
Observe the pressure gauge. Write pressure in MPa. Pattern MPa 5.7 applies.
MPa 0.95
